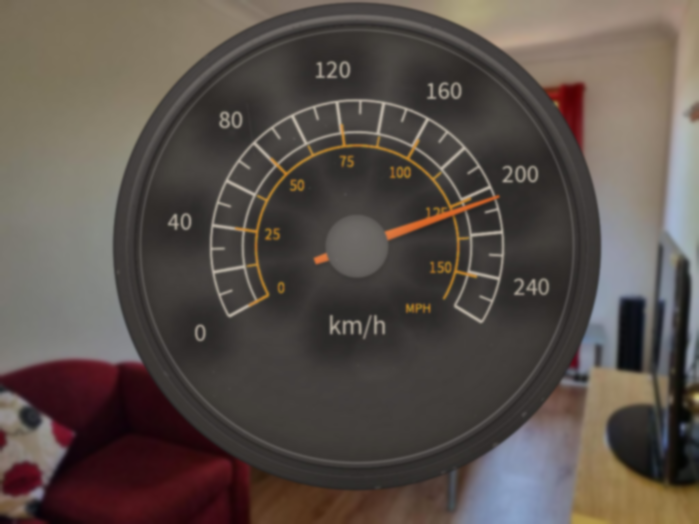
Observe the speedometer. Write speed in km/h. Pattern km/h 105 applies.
km/h 205
